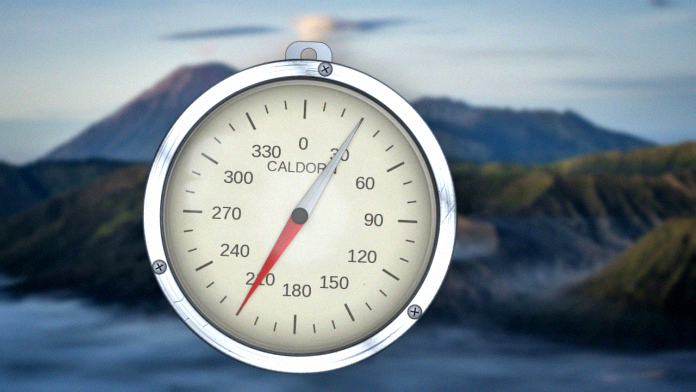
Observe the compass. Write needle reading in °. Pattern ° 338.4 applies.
° 210
